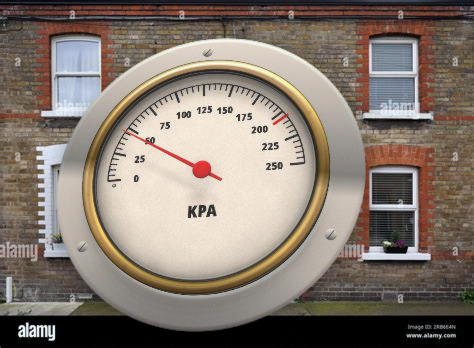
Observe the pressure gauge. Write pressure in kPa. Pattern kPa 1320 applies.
kPa 45
